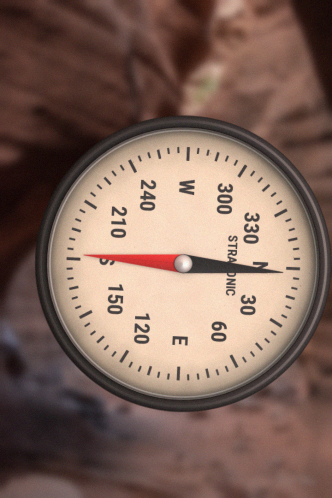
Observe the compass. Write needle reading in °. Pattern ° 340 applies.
° 182.5
